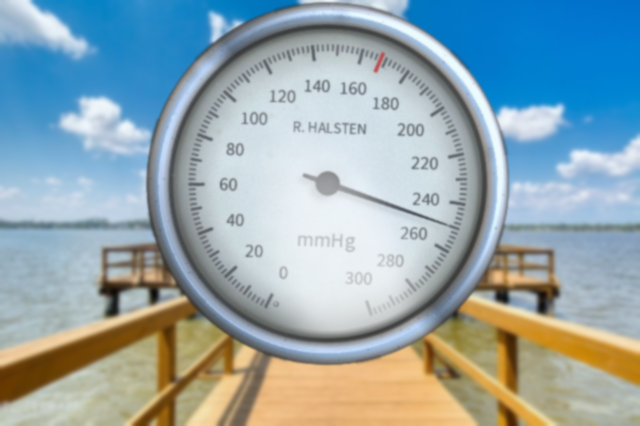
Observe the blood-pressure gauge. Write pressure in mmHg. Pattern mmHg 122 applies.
mmHg 250
